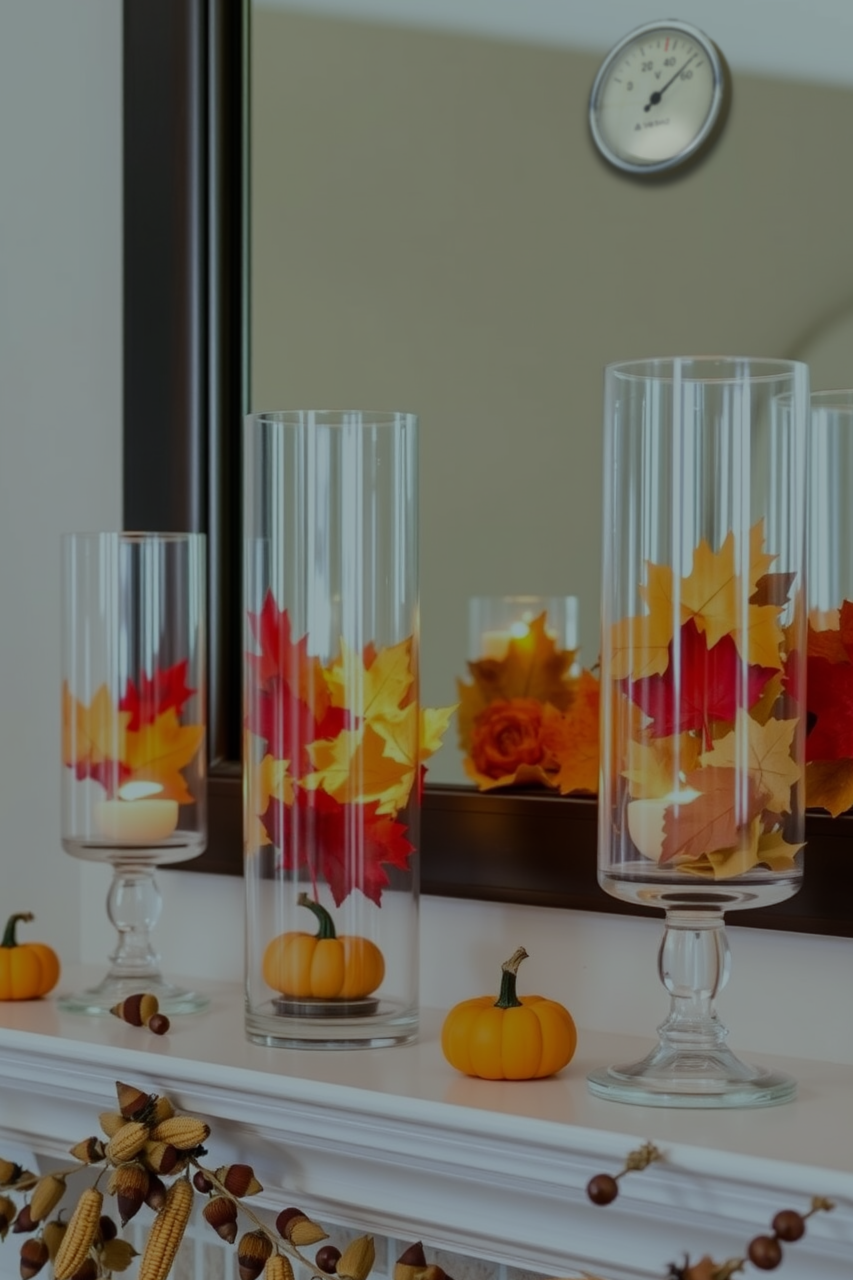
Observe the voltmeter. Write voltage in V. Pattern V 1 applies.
V 55
